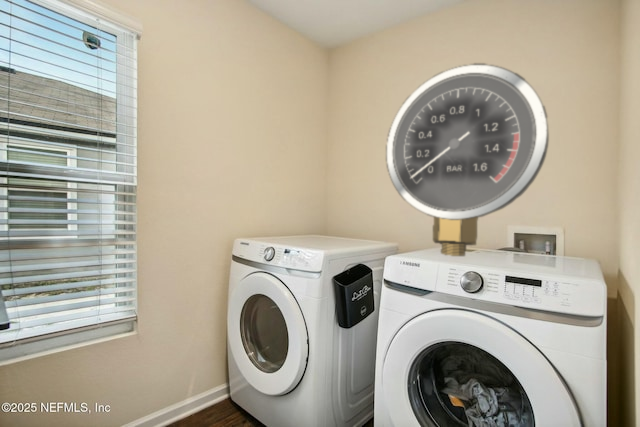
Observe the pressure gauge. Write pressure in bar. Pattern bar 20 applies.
bar 0.05
